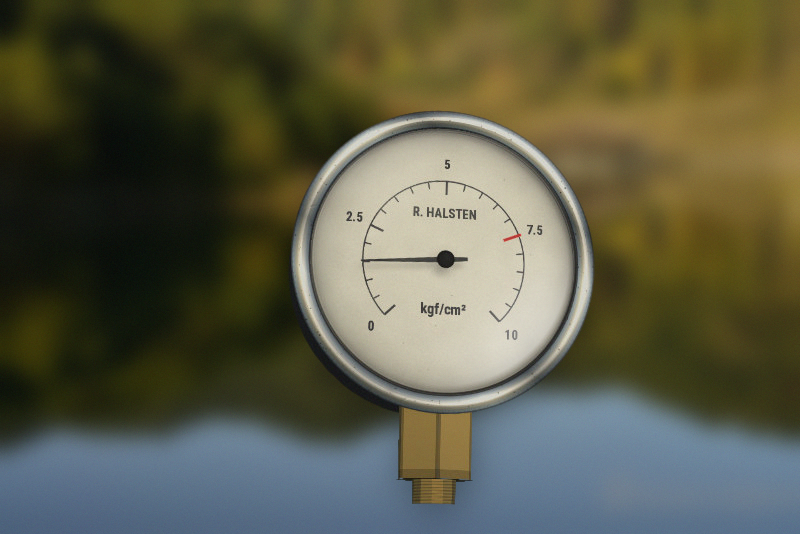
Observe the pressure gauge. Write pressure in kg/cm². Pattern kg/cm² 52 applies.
kg/cm² 1.5
